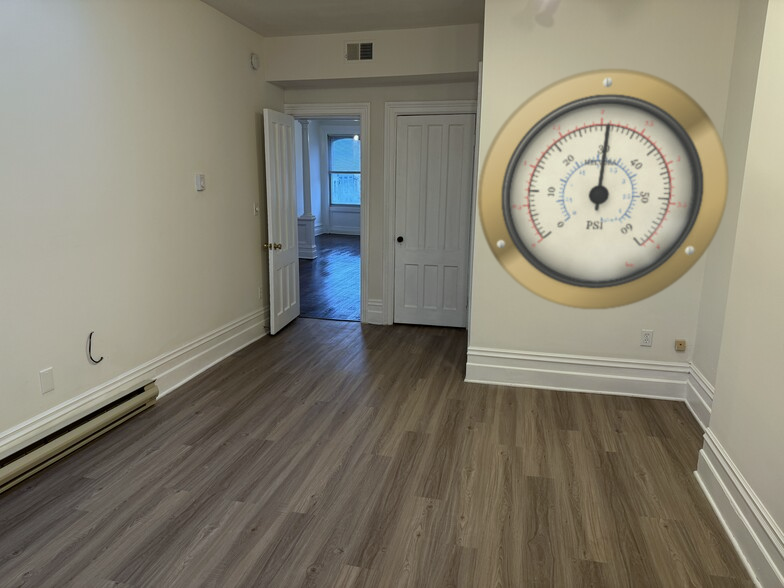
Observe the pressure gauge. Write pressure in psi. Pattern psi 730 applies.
psi 30
